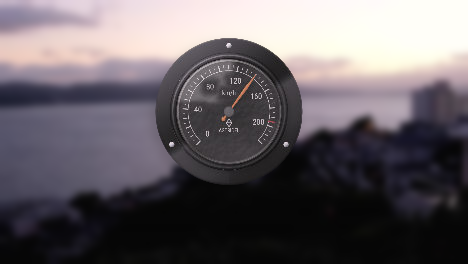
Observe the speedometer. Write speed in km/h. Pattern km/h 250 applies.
km/h 140
